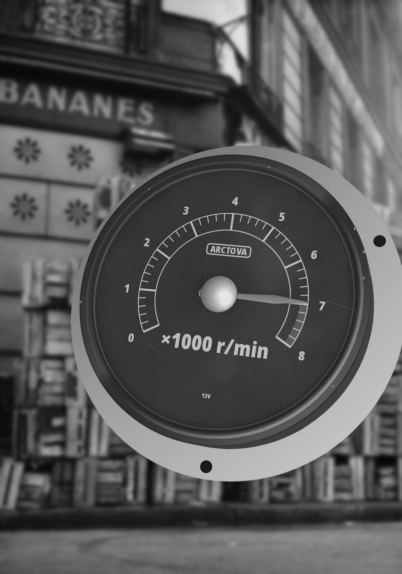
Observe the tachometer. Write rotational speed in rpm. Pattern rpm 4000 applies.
rpm 7000
